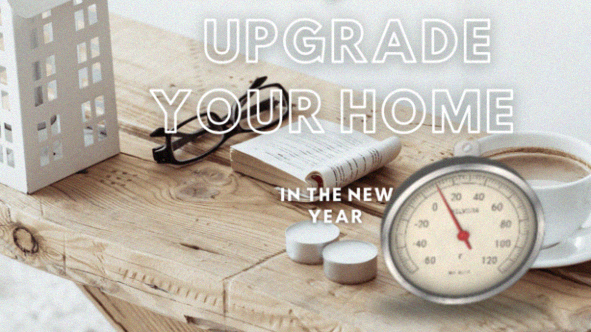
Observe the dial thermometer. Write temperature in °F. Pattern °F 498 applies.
°F 10
